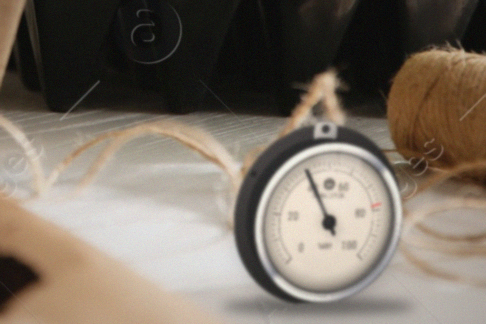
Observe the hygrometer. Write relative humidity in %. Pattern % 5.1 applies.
% 40
